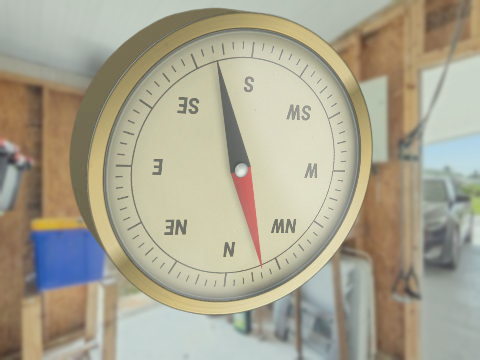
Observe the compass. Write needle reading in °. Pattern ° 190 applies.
° 340
